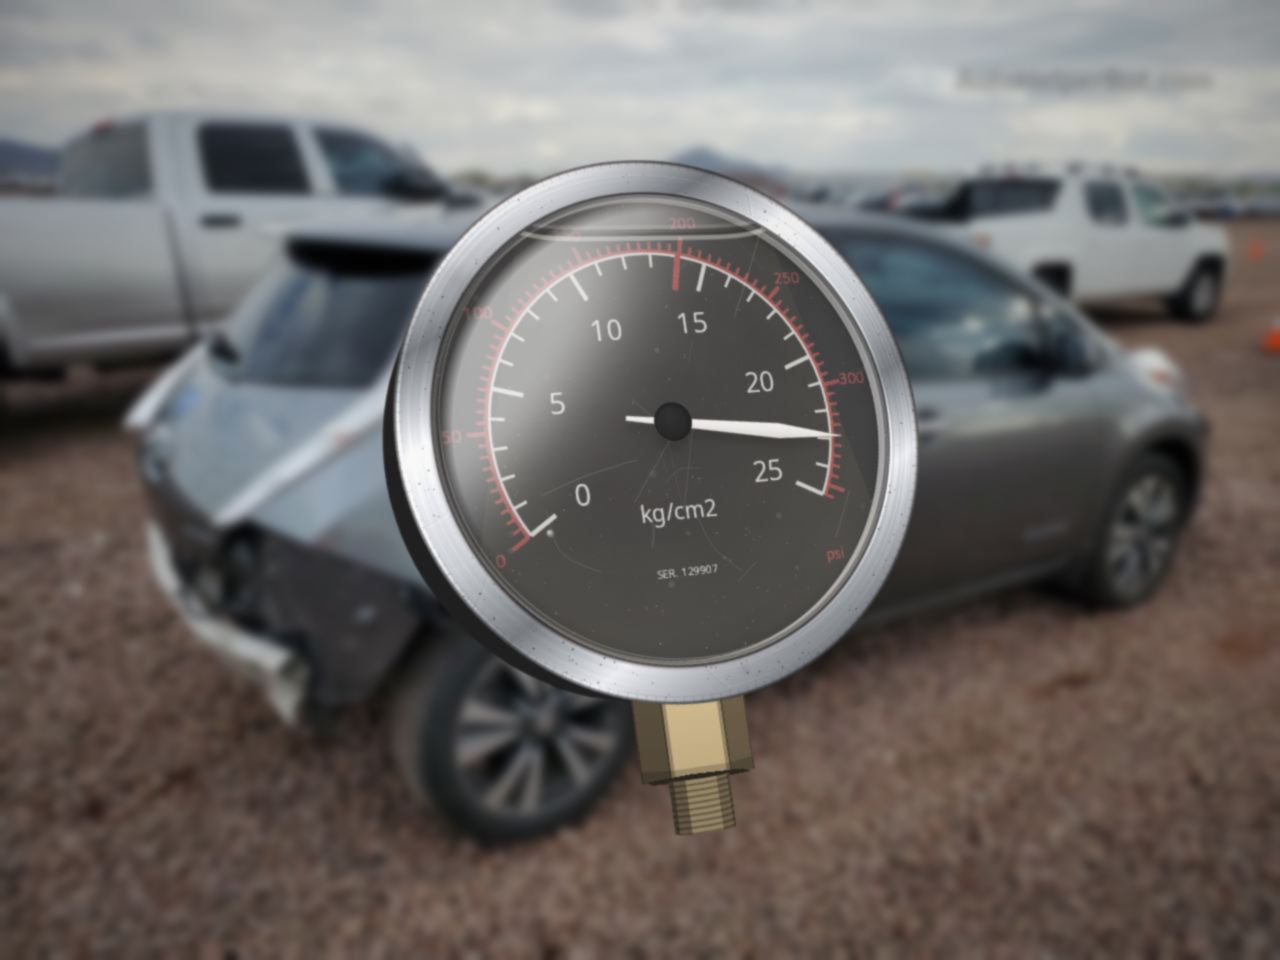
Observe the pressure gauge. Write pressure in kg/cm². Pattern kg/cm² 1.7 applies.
kg/cm² 23
